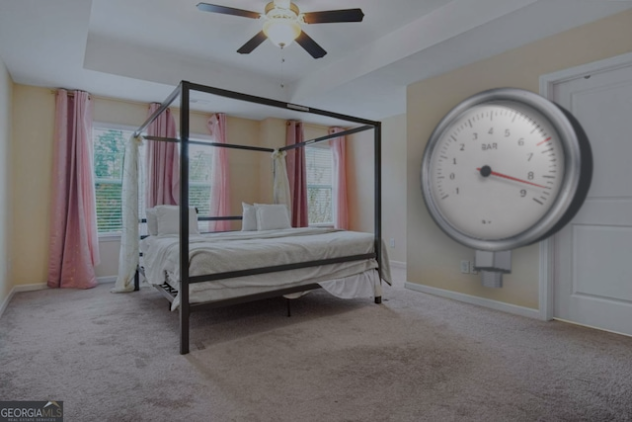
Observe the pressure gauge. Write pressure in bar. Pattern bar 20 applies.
bar 8.4
